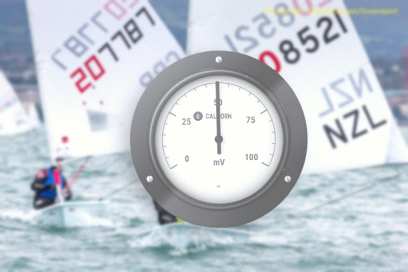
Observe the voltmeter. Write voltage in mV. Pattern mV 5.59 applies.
mV 50
